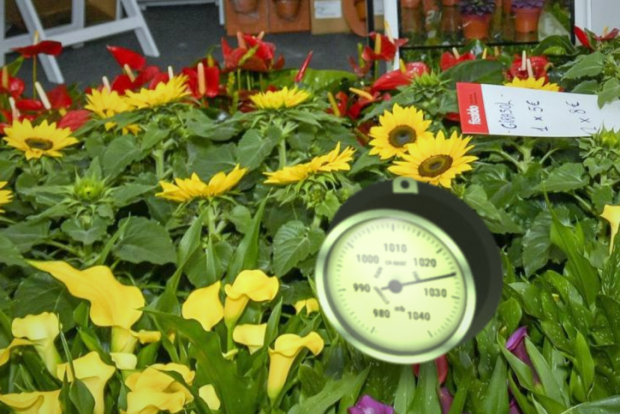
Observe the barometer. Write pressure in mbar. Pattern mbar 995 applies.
mbar 1025
